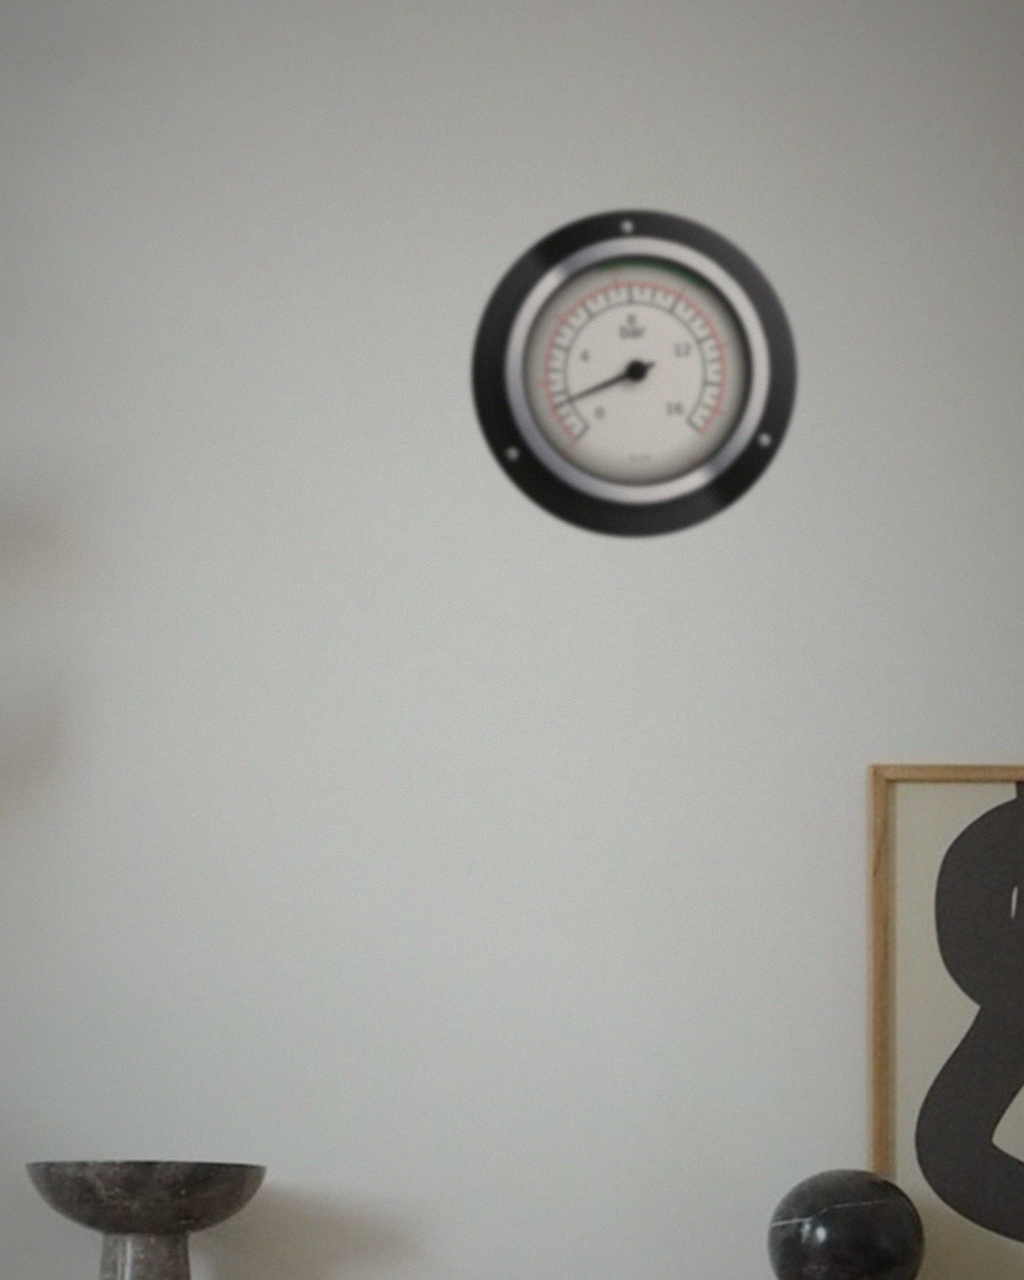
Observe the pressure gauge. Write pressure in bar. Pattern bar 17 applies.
bar 1.5
